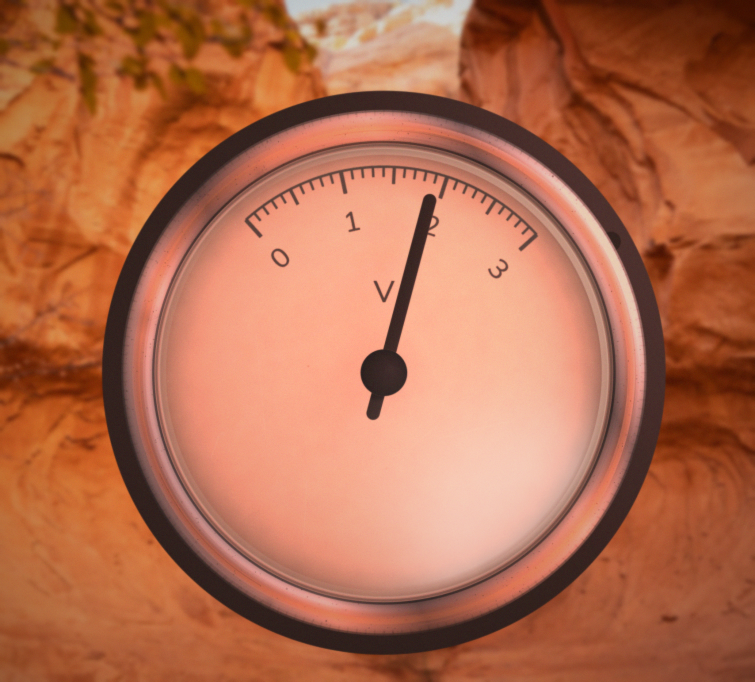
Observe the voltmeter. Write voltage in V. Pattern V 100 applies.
V 1.9
